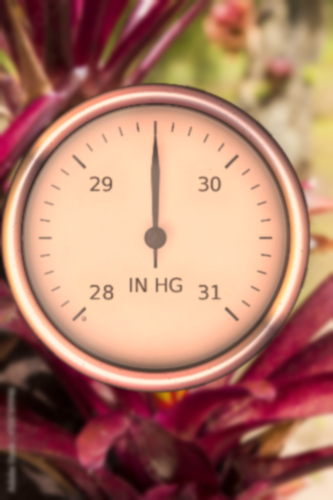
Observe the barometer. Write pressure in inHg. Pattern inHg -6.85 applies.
inHg 29.5
